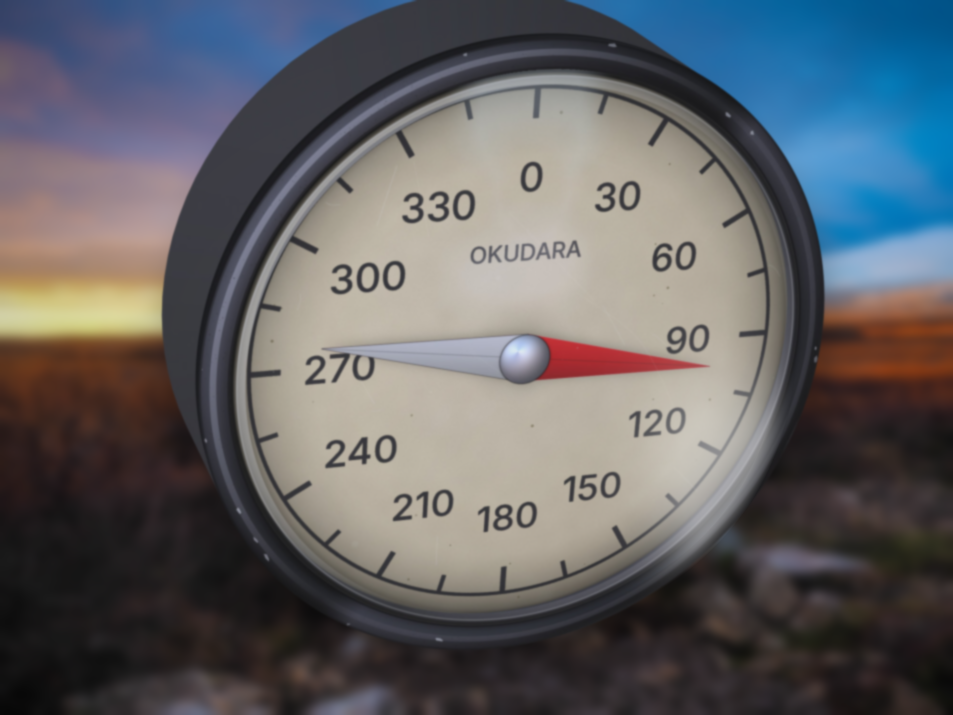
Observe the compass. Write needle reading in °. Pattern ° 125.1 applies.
° 97.5
